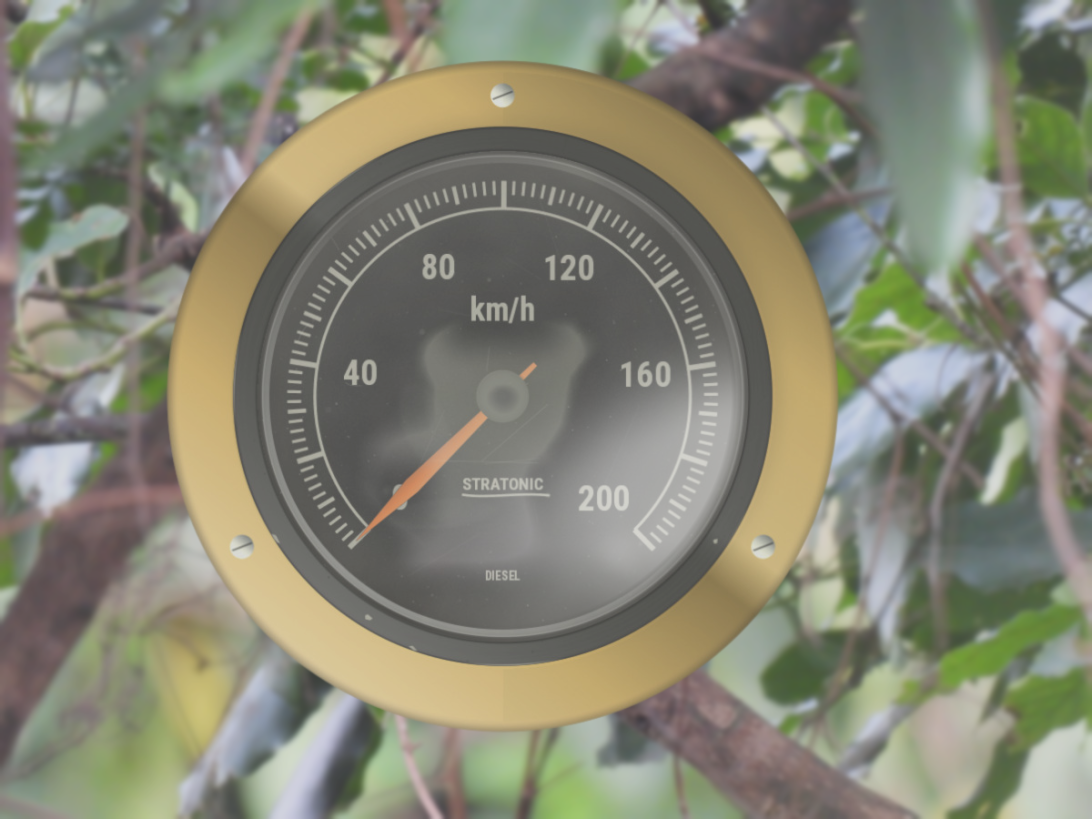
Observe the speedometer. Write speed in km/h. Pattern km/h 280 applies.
km/h 0
